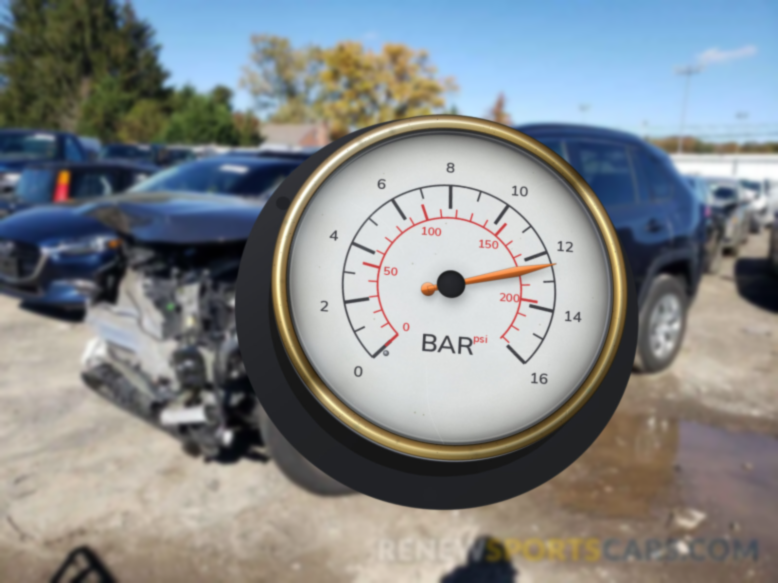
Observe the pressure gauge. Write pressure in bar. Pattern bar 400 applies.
bar 12.5
